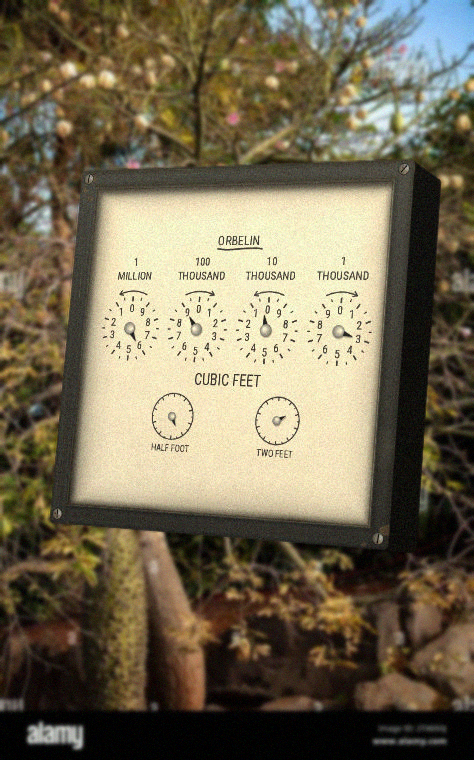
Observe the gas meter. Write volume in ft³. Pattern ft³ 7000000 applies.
ft³ 590300
